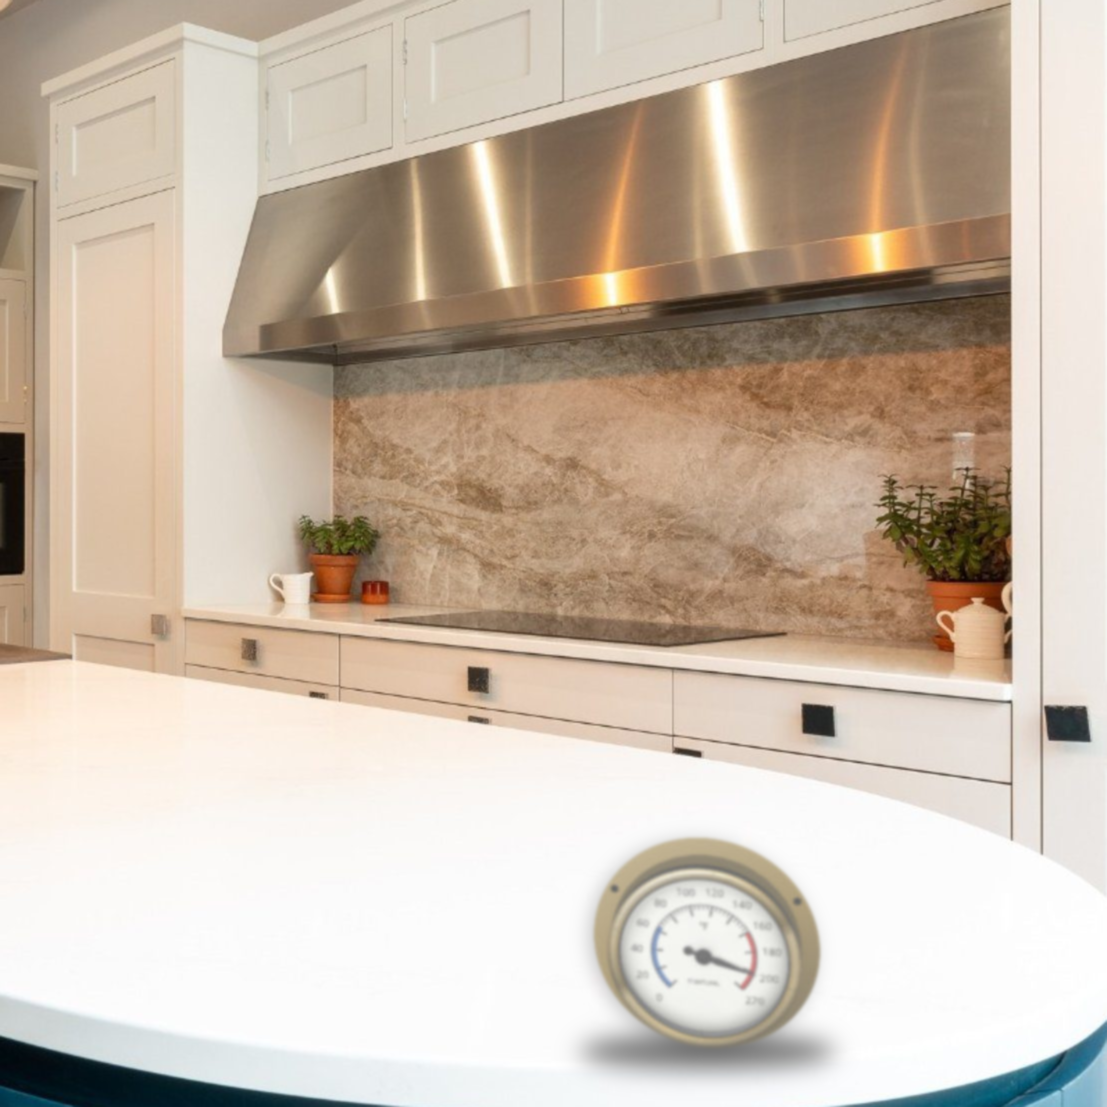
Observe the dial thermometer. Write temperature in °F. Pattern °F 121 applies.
°F 200
